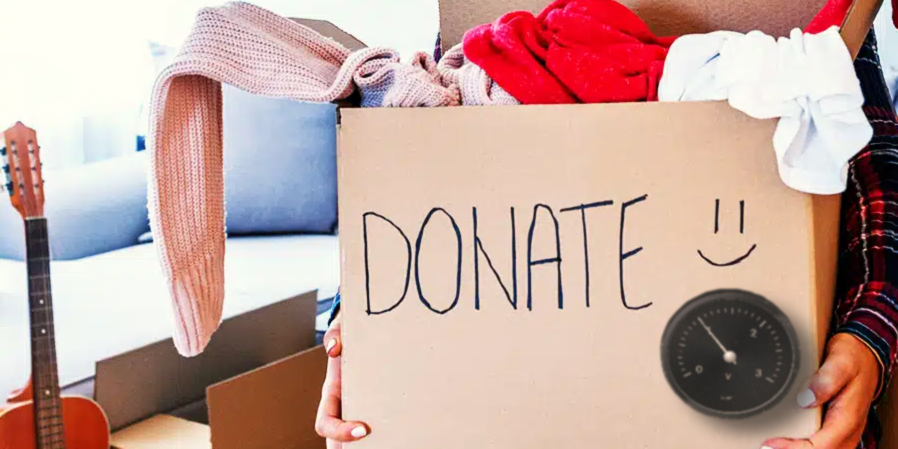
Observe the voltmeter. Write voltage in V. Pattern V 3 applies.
V 1
